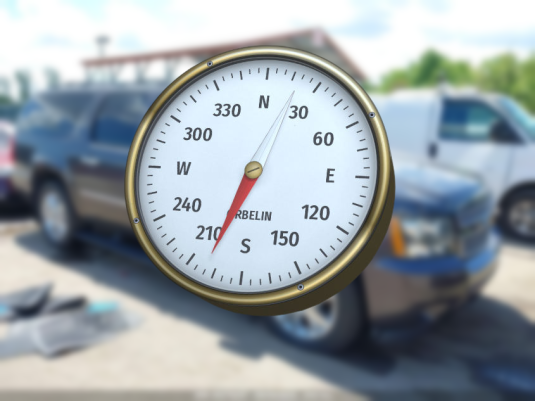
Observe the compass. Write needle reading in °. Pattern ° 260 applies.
° 200
